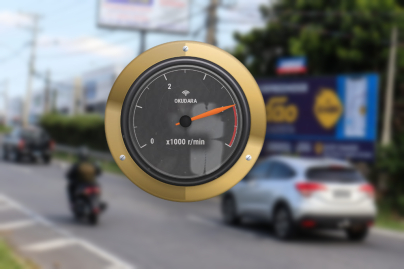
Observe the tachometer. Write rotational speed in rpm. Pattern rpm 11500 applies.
rpm 4000
